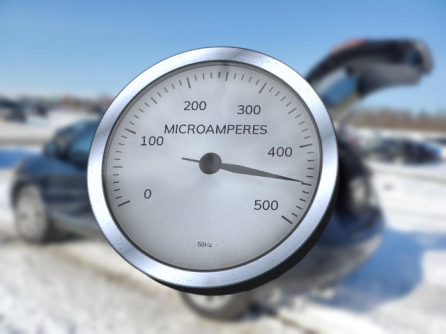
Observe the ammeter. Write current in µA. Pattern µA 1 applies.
µA 450
